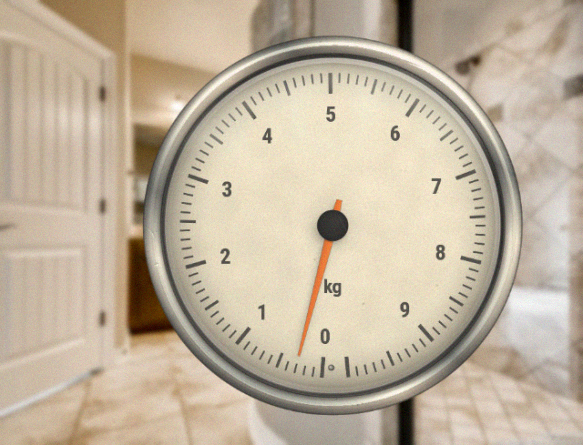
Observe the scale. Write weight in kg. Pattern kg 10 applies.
kg 0.3
